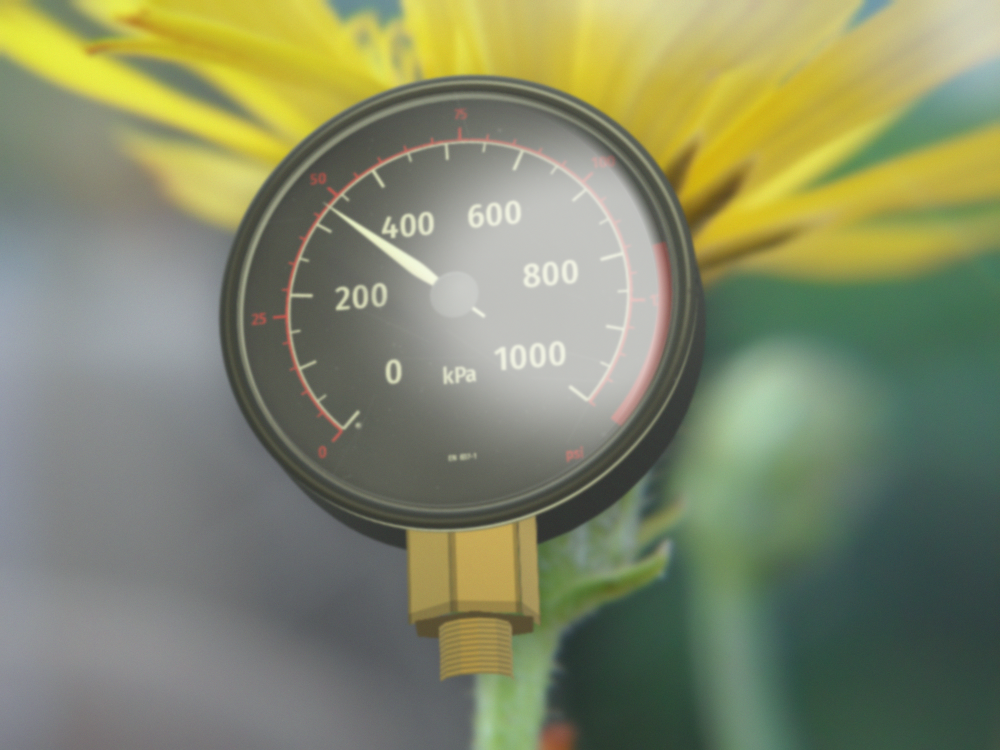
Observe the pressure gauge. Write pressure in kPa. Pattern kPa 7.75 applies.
kPa 325
